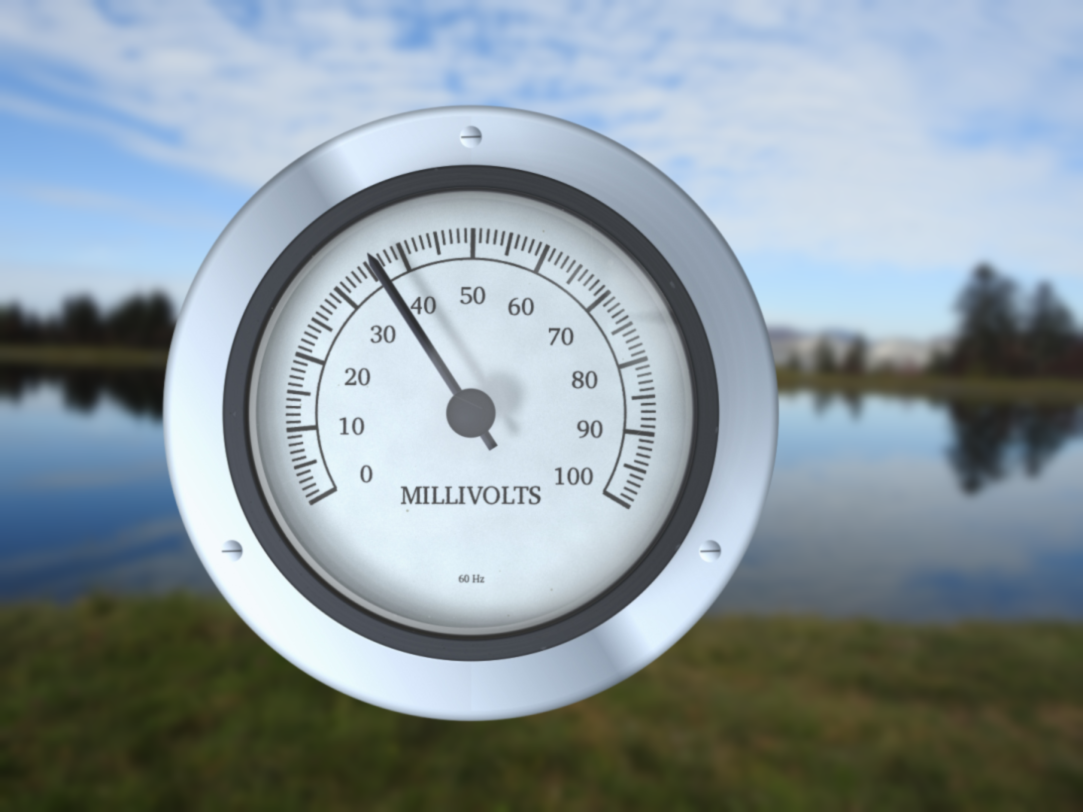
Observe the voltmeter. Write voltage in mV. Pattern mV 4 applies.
mV 36
